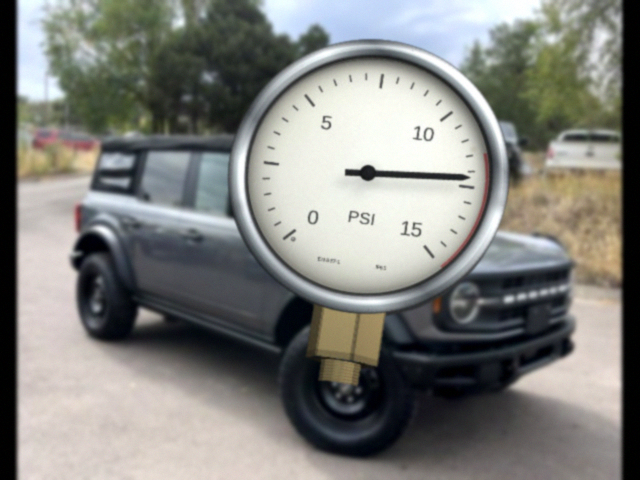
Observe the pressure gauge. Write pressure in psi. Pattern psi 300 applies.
psi 12.25
